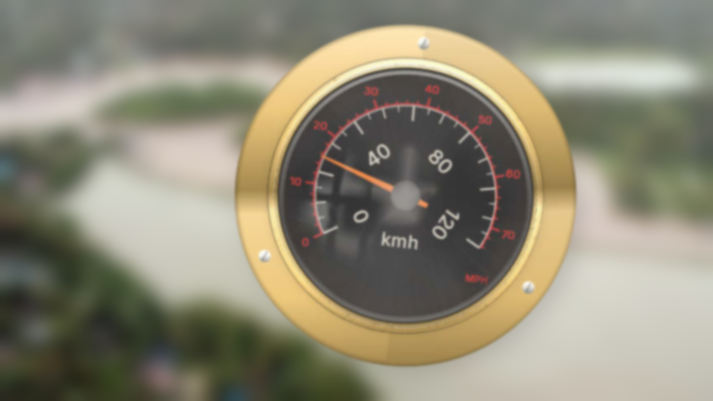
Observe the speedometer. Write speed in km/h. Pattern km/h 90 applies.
km/h 25
